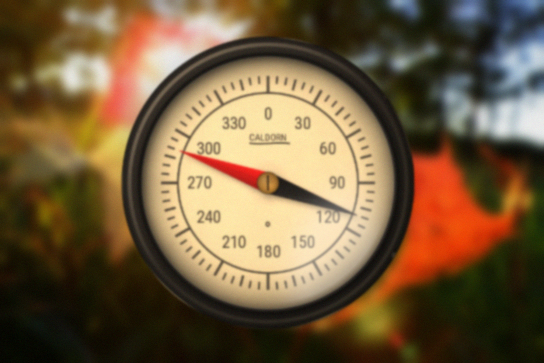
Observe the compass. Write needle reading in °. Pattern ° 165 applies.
° 290
